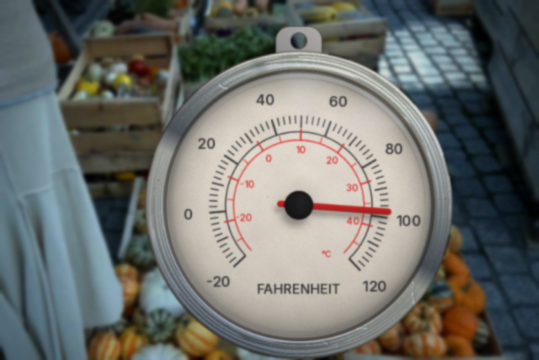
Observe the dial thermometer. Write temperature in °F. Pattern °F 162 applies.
°F 98
